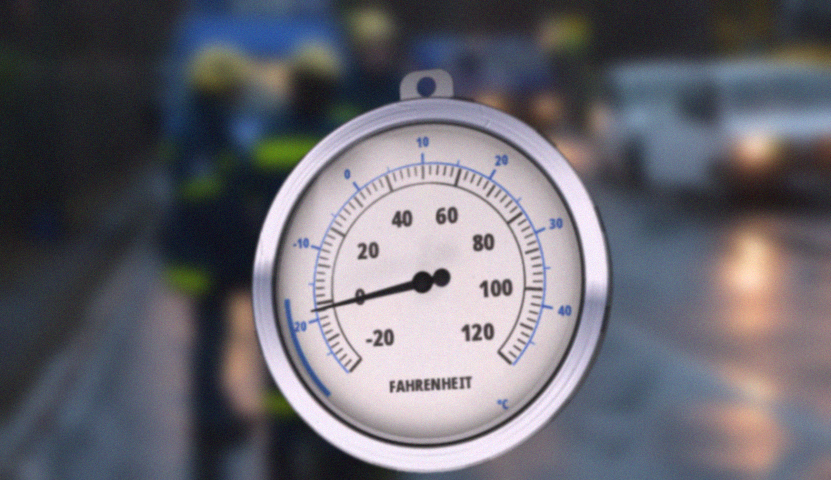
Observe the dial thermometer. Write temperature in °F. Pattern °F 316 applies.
°F -2
